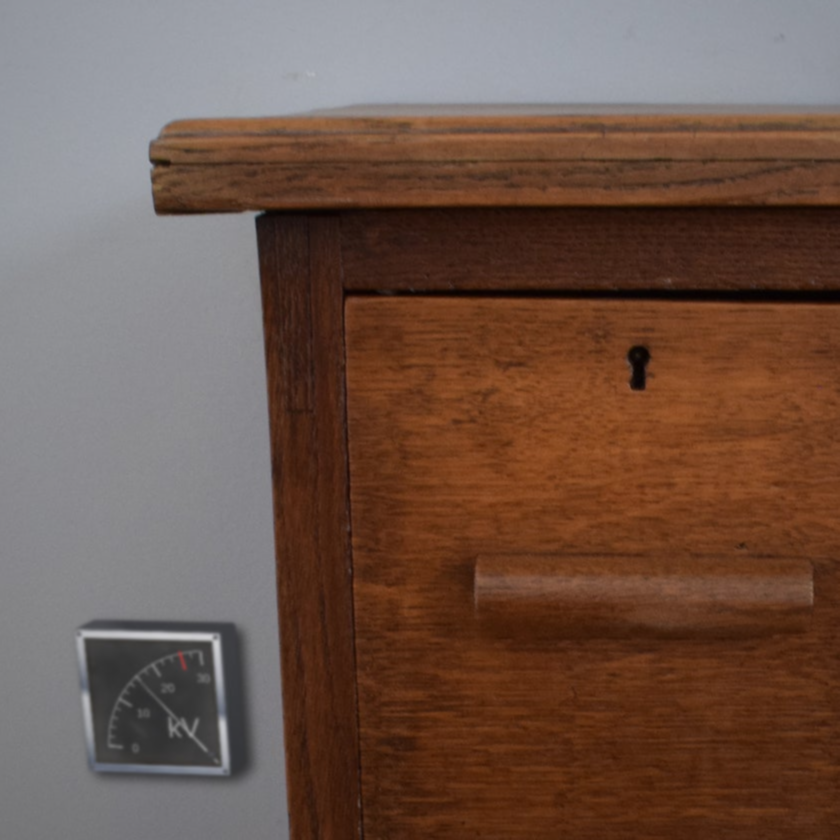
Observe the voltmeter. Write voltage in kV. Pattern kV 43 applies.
kV 16
